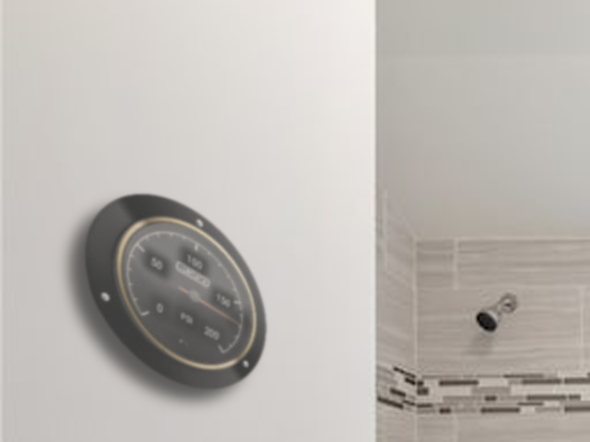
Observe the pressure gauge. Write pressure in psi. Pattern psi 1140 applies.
psi 170
